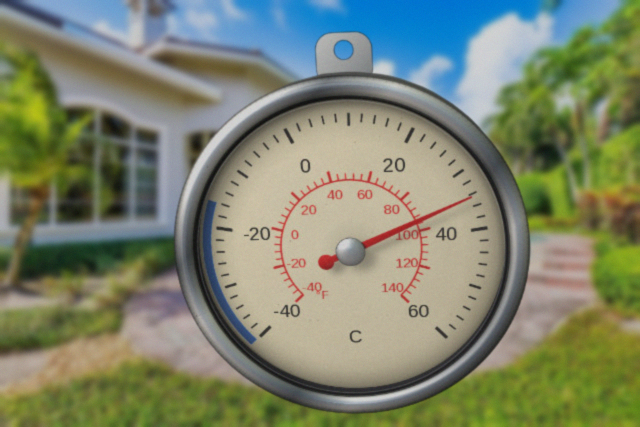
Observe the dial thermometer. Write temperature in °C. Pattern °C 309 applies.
°C 34
